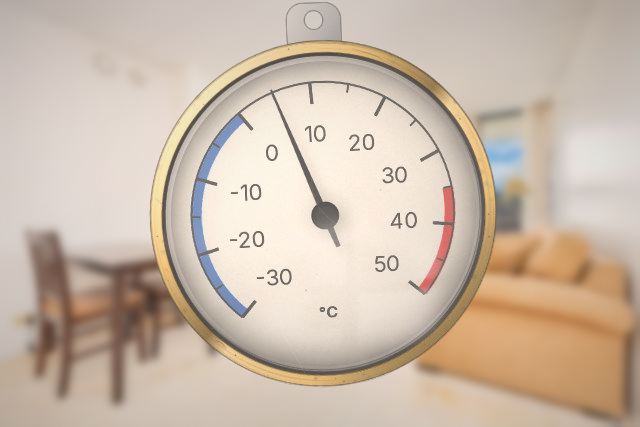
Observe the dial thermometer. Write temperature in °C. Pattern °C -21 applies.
°C 5
